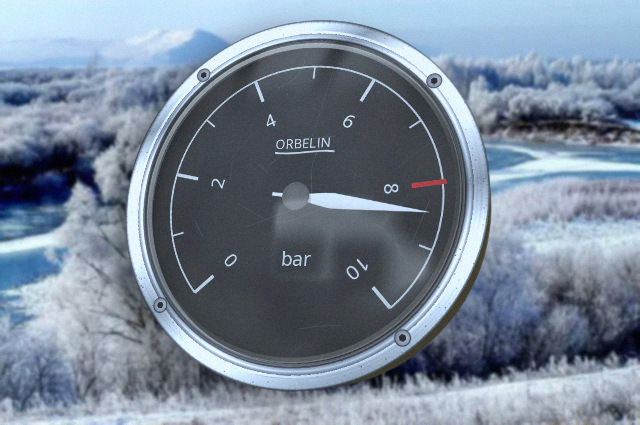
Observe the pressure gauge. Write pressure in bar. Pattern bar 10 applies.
bar 8.5
